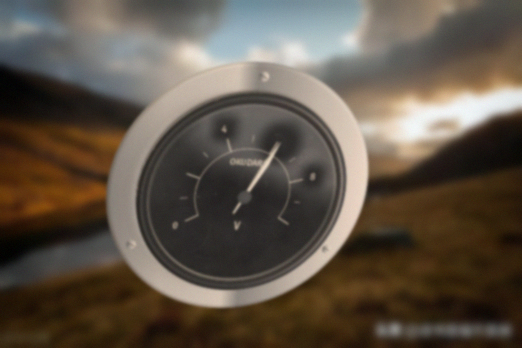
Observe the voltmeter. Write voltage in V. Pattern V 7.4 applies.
V 6
